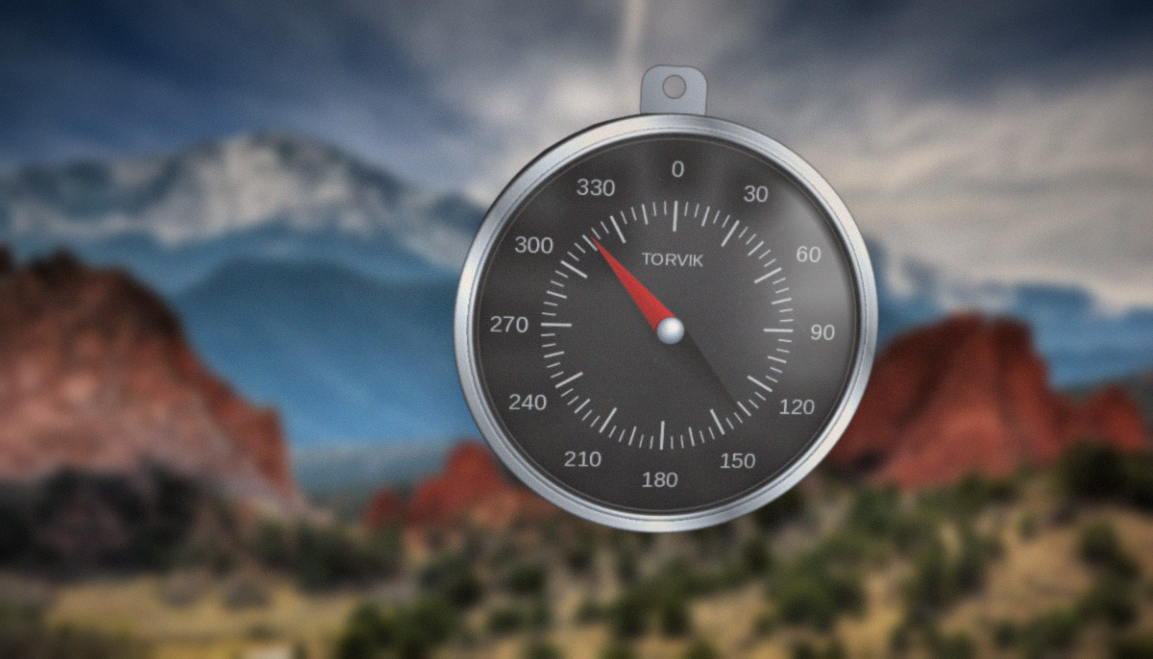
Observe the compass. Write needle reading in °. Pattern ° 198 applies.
° 317.5
